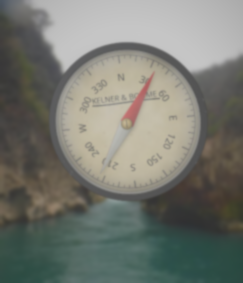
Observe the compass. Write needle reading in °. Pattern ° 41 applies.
° 35
